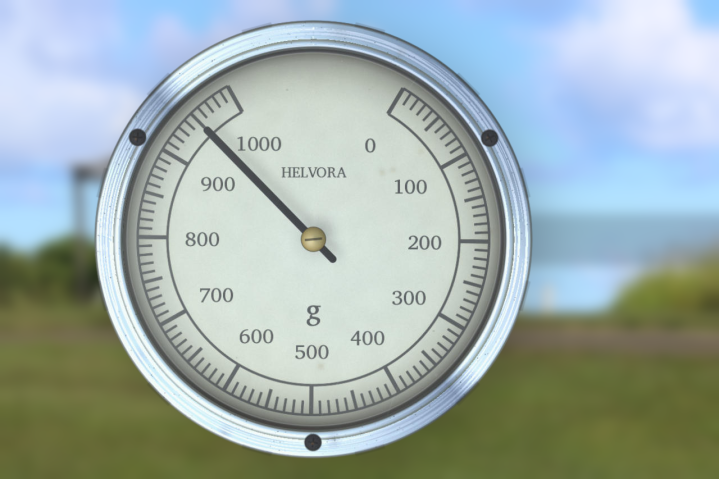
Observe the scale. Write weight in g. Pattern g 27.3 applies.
g 950
